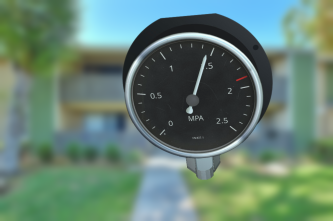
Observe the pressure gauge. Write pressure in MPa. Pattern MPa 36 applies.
MPa 1.45
